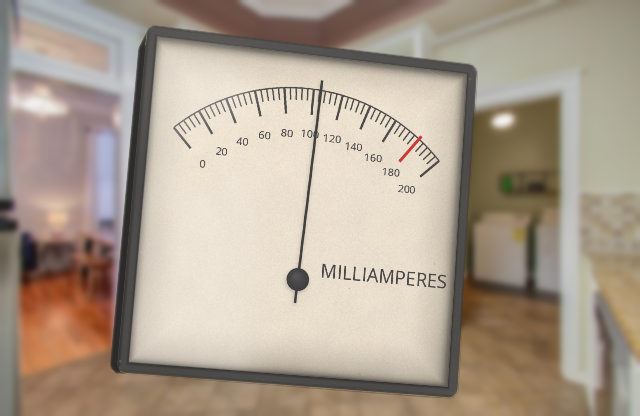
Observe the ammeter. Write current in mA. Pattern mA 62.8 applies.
mA 104
